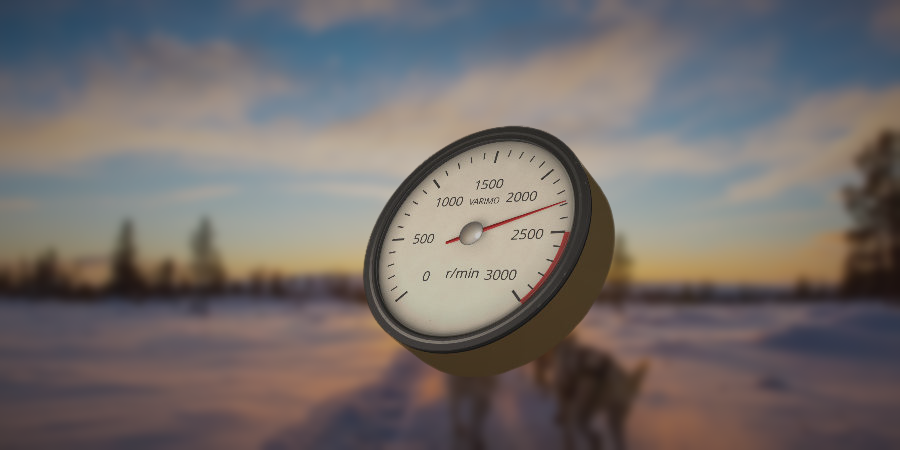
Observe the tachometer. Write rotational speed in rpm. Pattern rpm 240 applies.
rpm 2300
